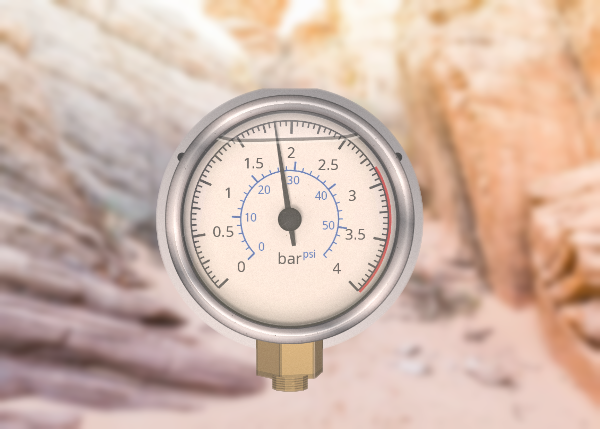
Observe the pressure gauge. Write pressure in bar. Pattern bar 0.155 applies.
bar 1.85
